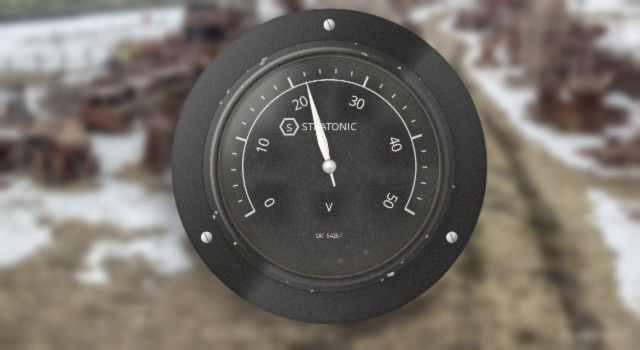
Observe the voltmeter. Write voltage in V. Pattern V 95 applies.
V 22
